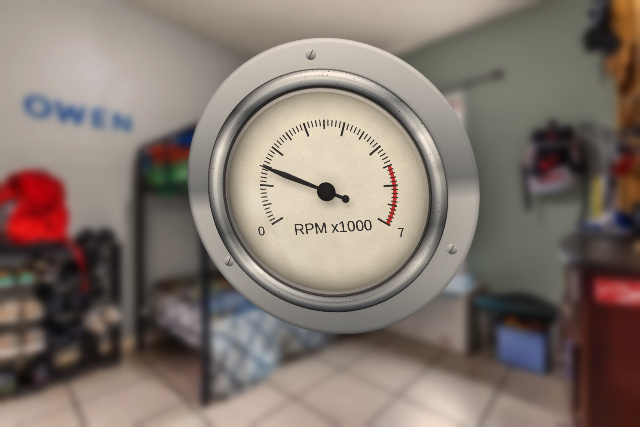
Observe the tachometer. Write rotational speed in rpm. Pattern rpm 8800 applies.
rpm 1500
